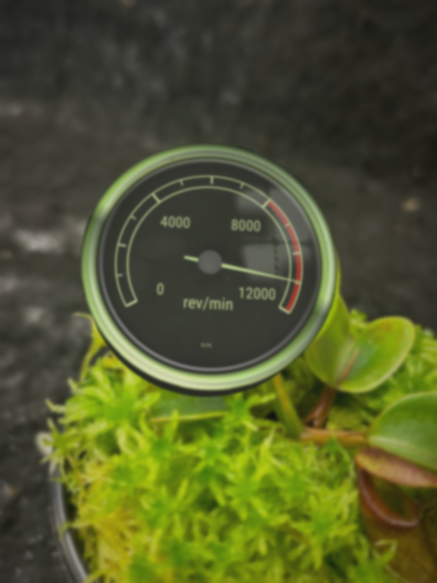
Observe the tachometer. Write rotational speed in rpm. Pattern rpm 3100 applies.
rpm 11000
